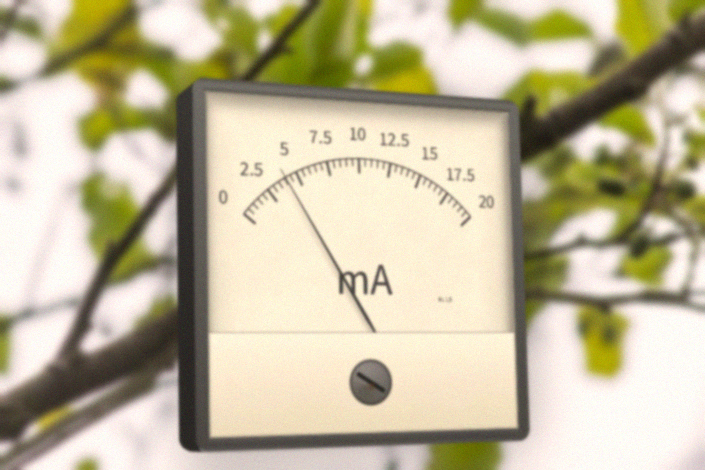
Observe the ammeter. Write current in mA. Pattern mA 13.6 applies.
mA 4
